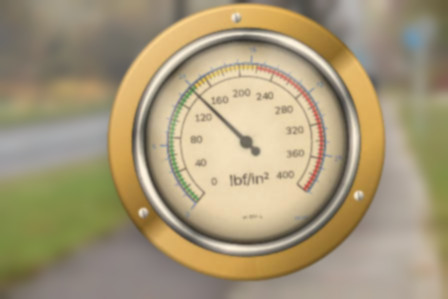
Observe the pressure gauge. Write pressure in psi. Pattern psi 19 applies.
psi 140
